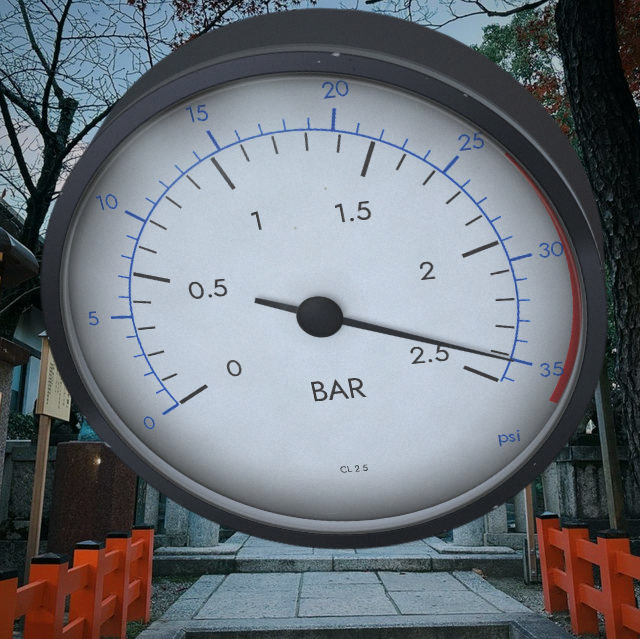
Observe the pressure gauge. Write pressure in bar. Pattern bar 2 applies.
bar 2.4
